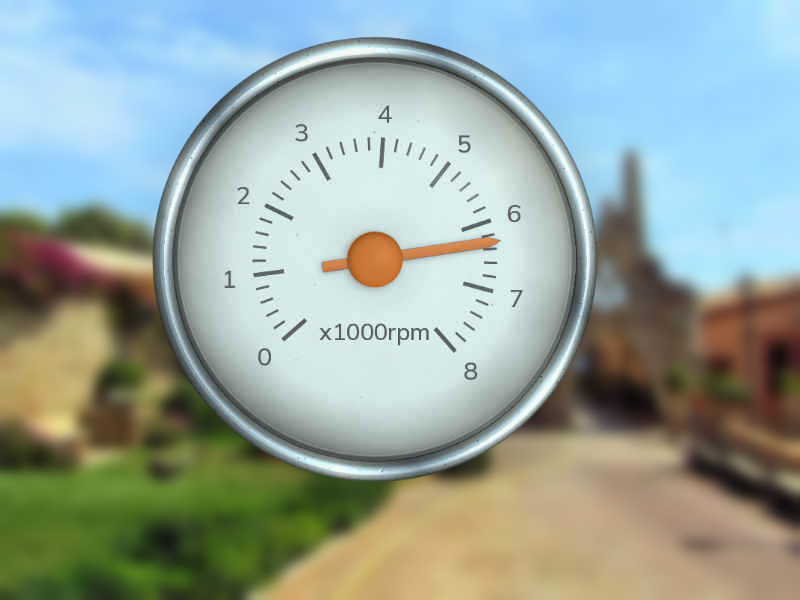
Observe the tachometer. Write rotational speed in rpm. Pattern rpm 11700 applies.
rpm 6300
